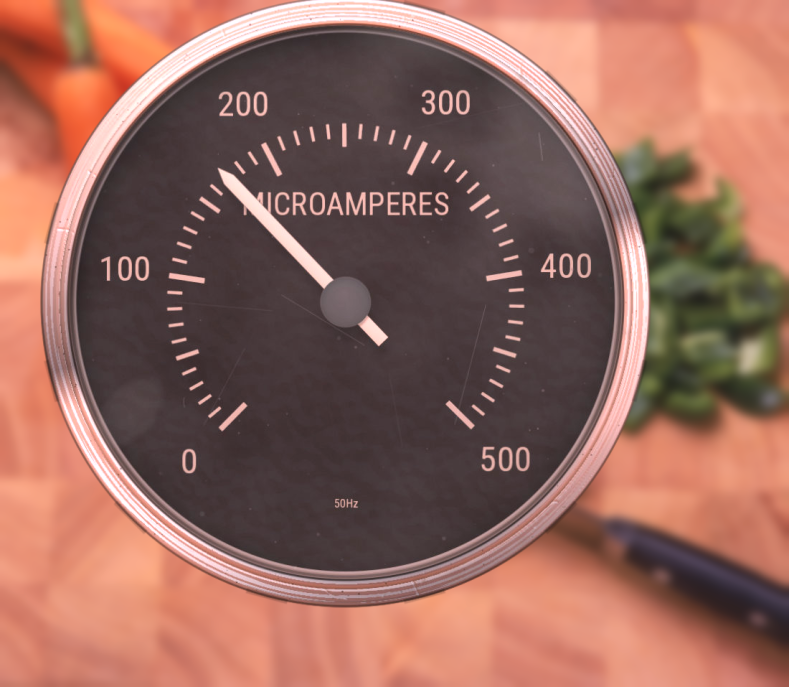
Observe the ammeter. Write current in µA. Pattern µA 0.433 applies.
µA 170
